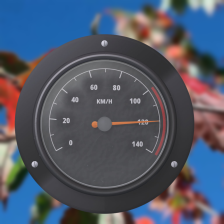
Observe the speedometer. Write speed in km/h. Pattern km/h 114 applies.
km/h 120
